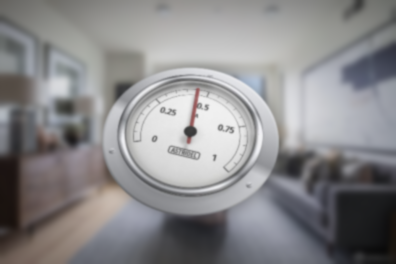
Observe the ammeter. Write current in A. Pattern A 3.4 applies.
A 0.45
